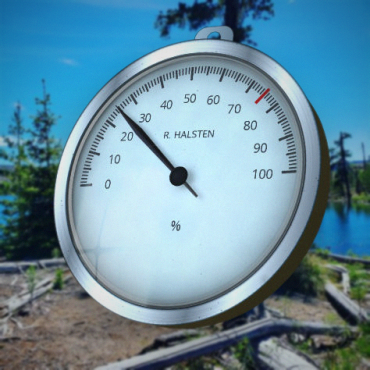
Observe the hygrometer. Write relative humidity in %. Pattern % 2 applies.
% 25
